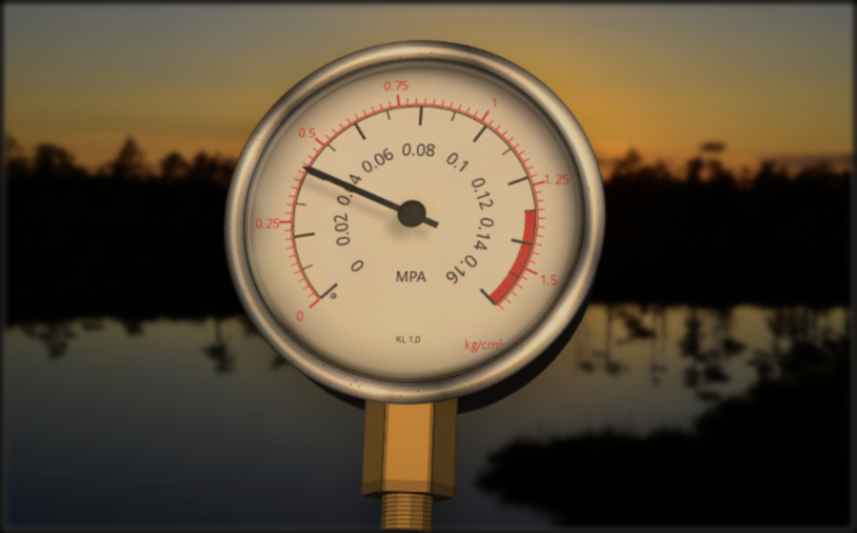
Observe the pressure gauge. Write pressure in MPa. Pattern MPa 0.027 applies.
MPa 0.04
